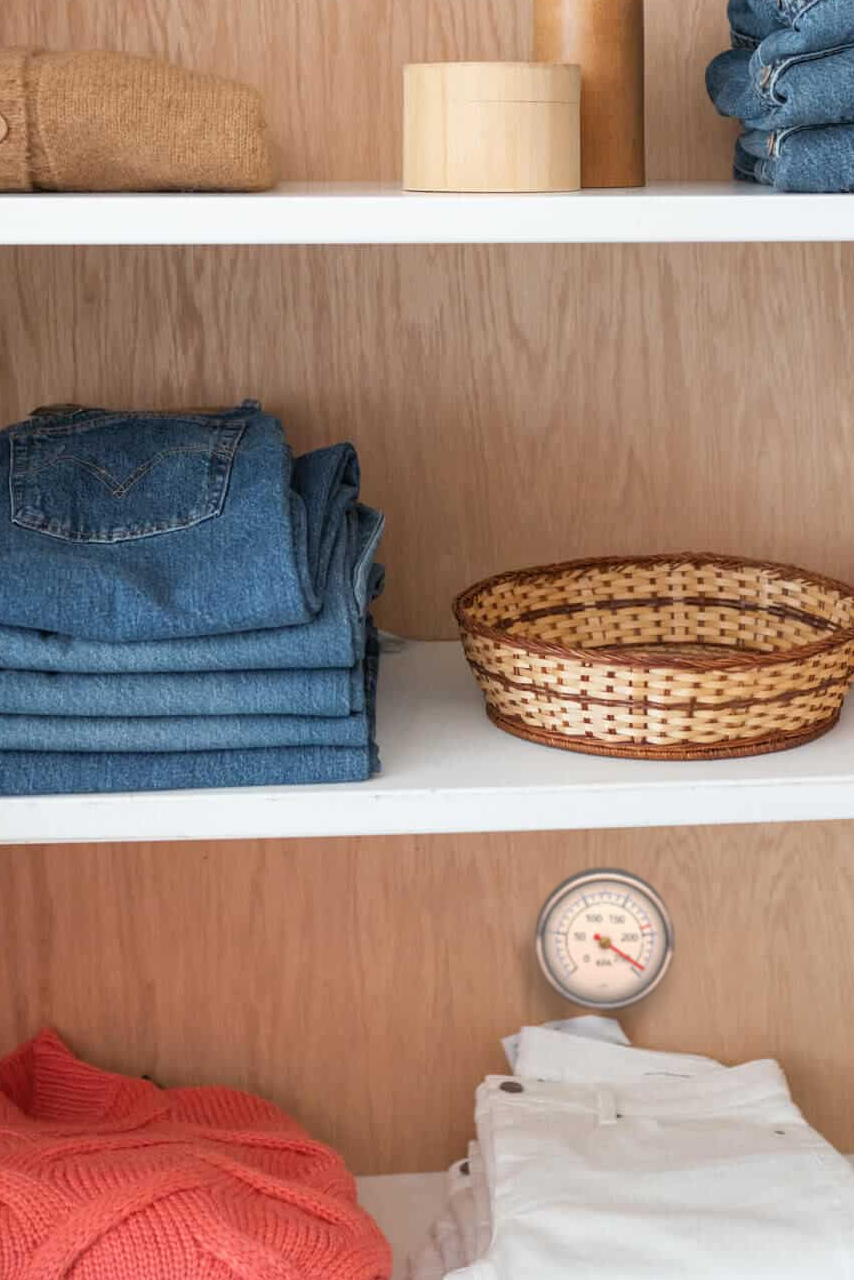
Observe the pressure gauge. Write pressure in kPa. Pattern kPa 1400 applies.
kPa 240
